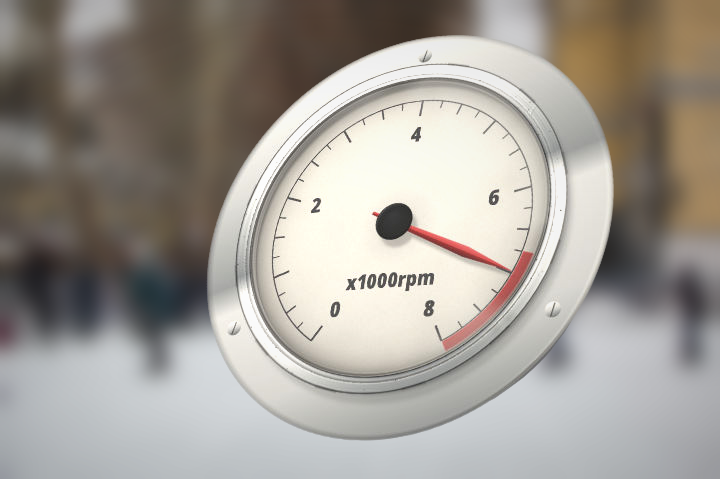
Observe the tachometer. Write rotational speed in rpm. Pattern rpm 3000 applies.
rpm 7000
